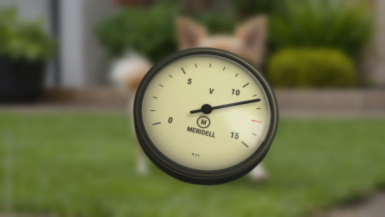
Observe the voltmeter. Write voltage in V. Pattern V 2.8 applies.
V 11.5
